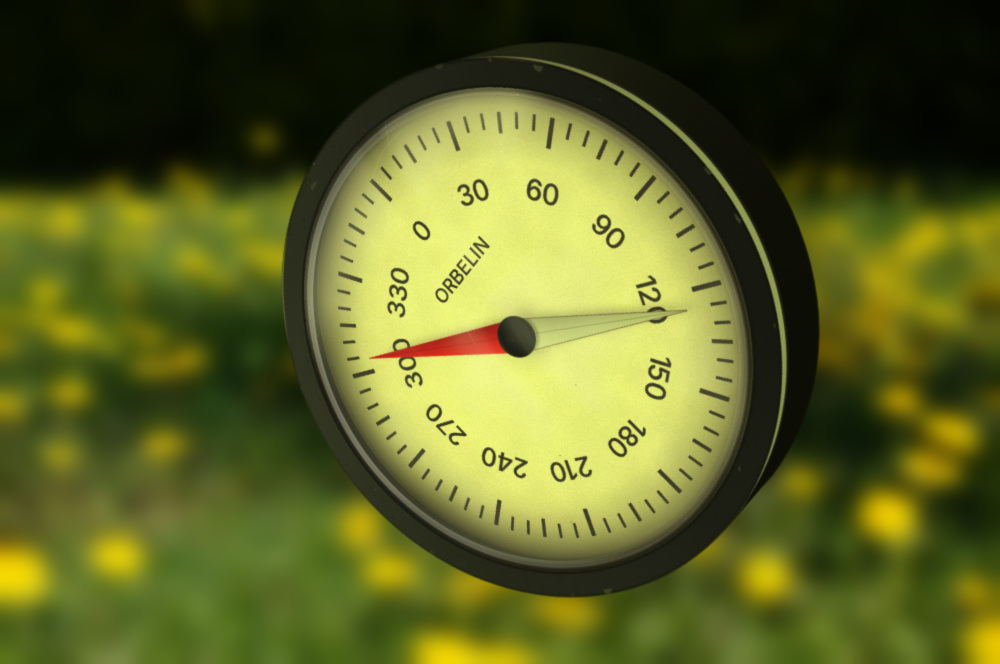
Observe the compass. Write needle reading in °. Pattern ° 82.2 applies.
° 305
